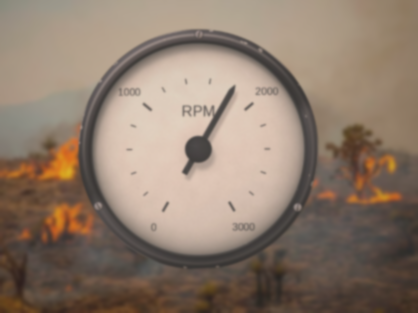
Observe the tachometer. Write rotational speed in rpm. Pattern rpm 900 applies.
rpm 1800
